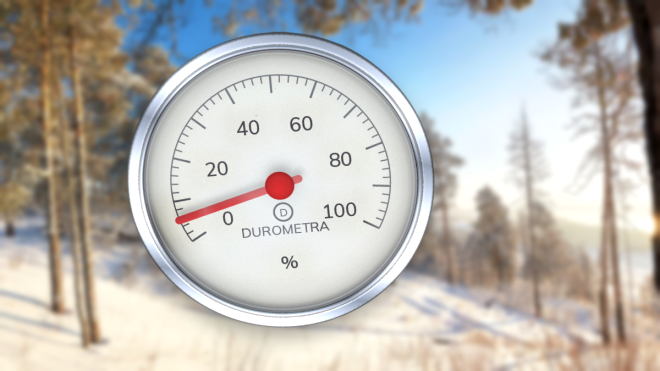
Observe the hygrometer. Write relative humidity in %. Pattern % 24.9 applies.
% 6
